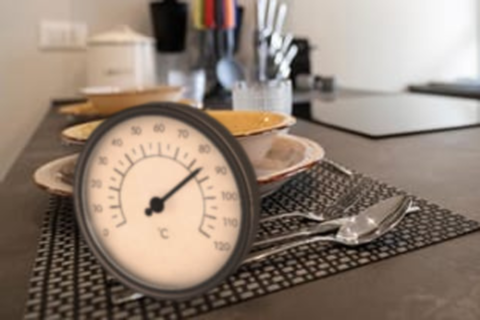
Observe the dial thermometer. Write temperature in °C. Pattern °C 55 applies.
°C 85
